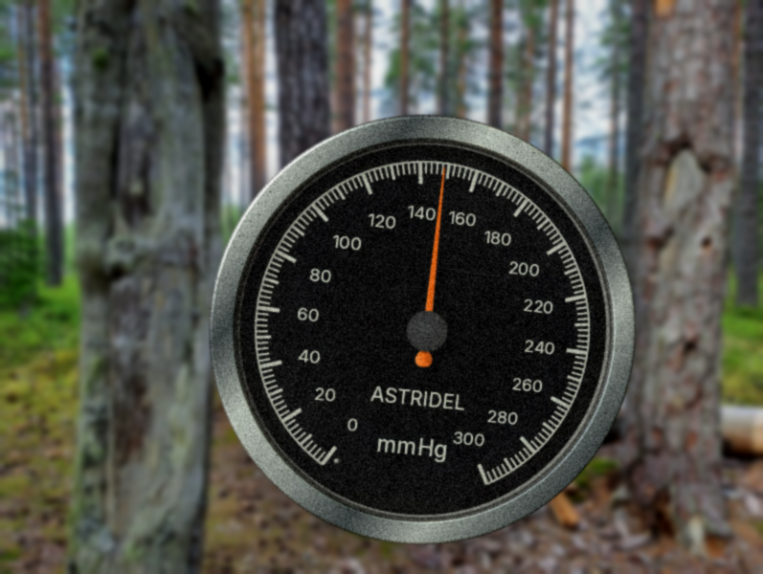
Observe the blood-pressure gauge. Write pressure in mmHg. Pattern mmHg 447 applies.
mmHg 148
